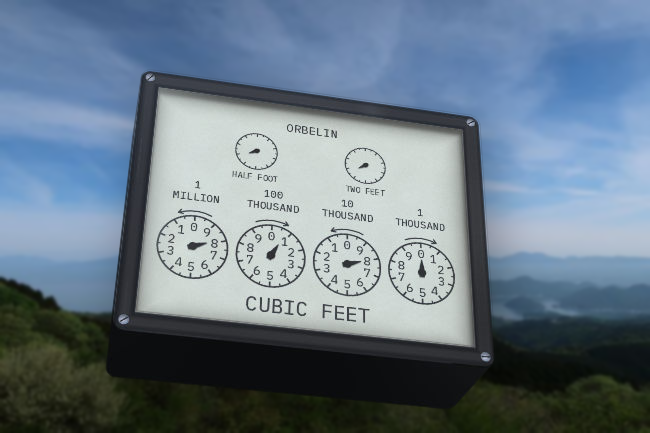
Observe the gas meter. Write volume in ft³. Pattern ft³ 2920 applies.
ft³ 808000
